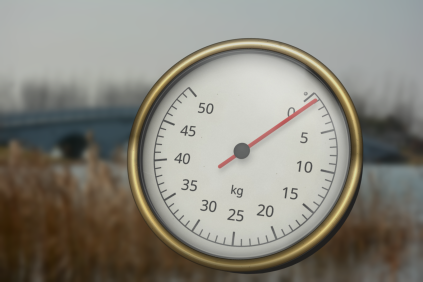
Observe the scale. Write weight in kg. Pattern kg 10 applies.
kg 1
